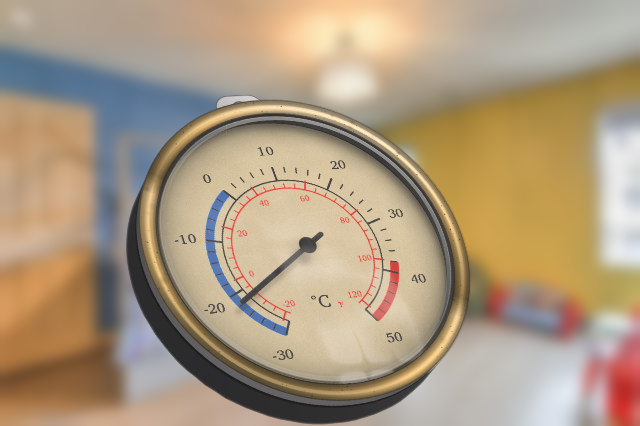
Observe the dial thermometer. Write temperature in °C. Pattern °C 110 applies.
°C -22
